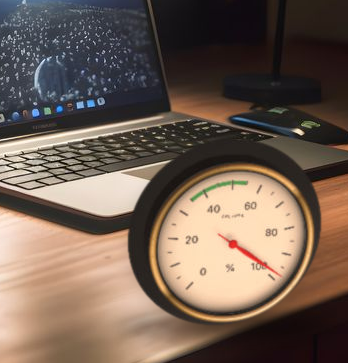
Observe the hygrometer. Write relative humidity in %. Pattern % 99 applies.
% 97.5
